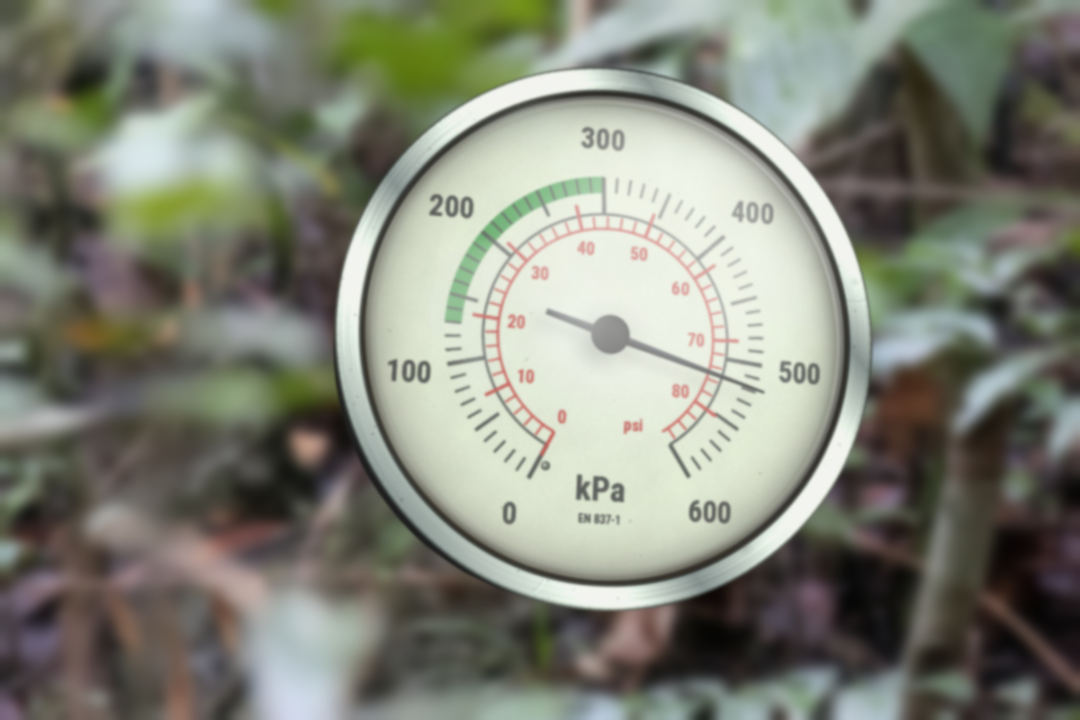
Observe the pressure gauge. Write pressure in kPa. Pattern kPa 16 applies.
kPa 520
